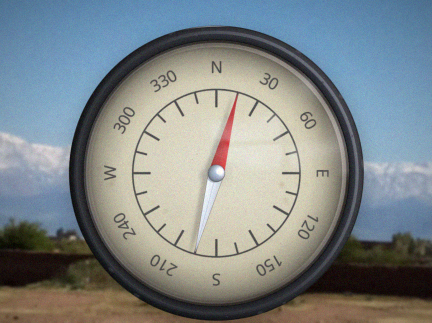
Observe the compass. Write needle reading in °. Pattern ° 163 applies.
° 15
